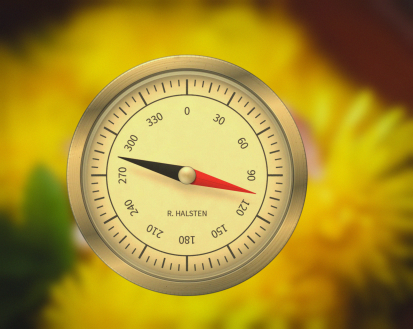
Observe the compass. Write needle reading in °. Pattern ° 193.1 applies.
° 105
